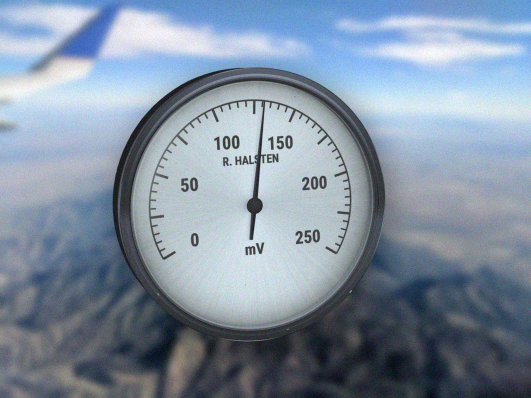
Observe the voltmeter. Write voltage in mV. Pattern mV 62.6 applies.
mV 130
